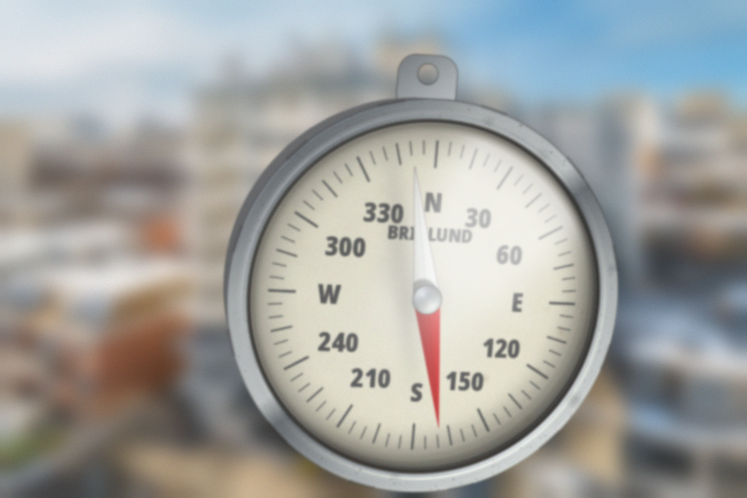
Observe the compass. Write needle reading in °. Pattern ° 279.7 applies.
° 170
